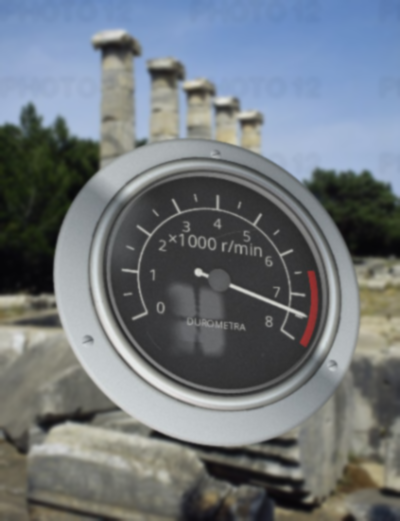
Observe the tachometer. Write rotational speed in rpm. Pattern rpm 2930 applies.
rpm 7500
